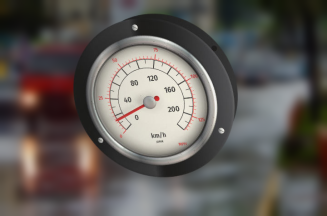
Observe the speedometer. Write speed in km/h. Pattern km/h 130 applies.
km/h 15
